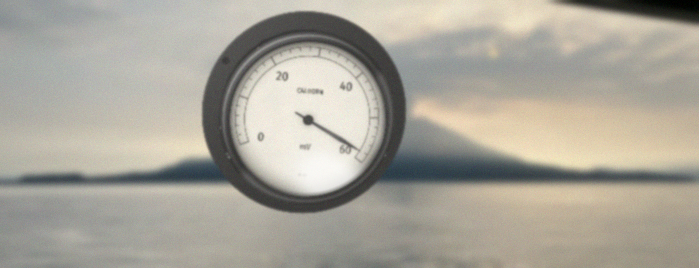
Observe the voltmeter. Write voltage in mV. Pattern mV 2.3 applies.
mV 58
